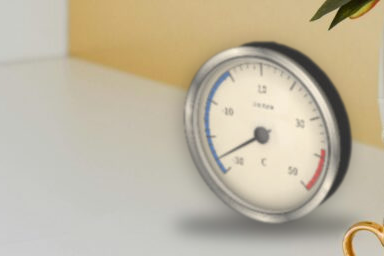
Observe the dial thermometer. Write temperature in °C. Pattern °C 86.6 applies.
°C -26
